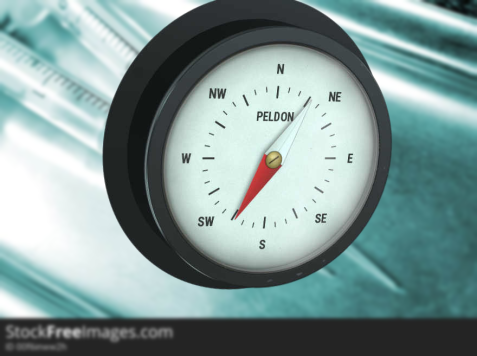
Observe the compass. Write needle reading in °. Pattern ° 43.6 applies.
° 210
